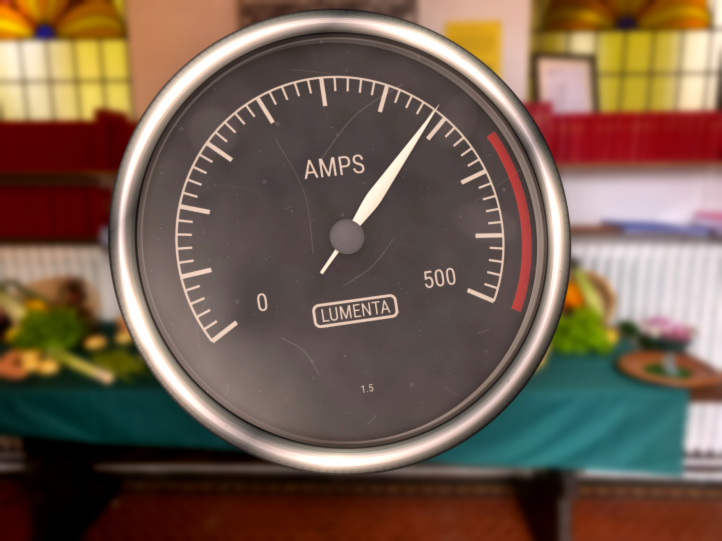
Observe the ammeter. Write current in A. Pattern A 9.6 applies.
A 340
